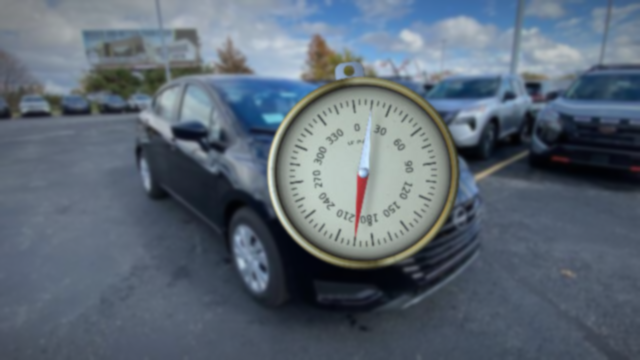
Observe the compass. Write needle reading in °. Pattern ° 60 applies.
° 195
